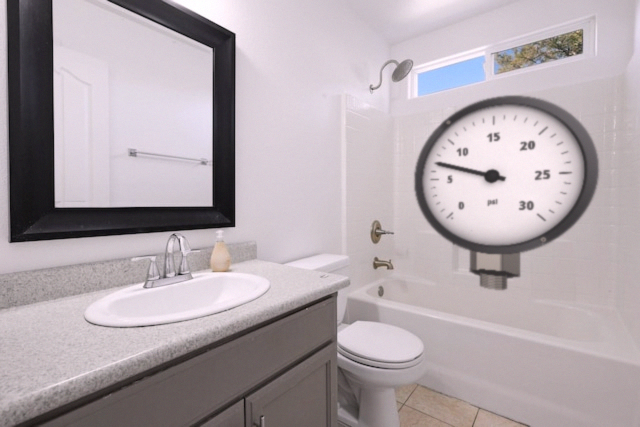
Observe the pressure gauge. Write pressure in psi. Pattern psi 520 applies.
psi 7
